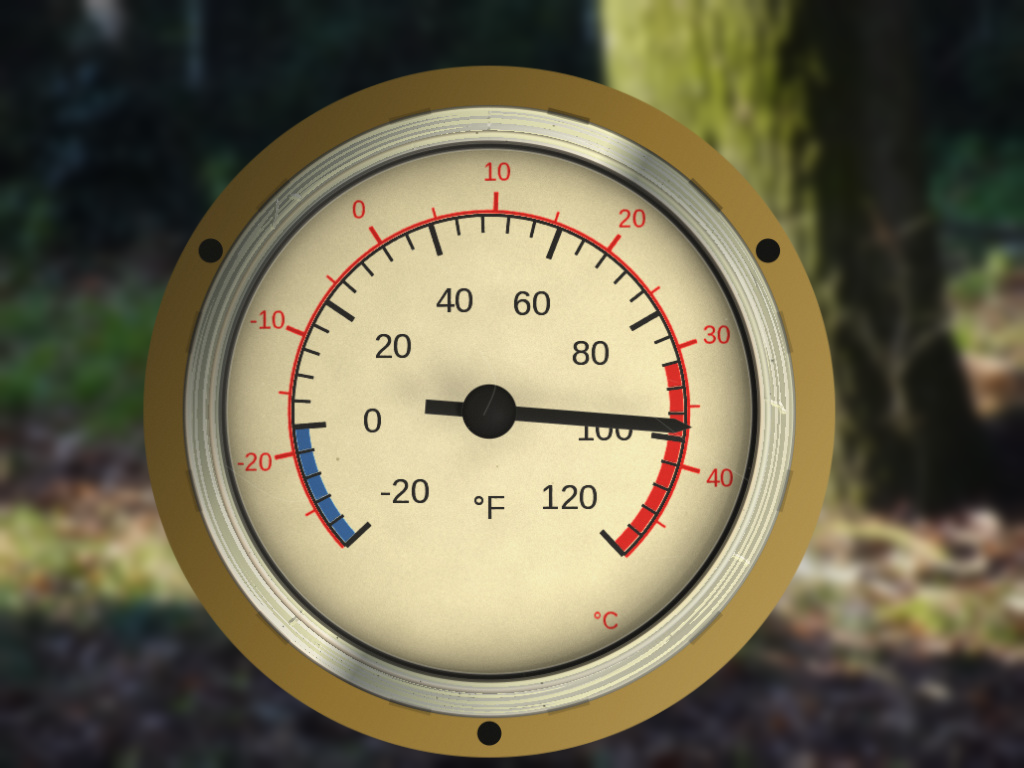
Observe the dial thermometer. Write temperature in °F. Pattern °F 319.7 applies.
°F 98
